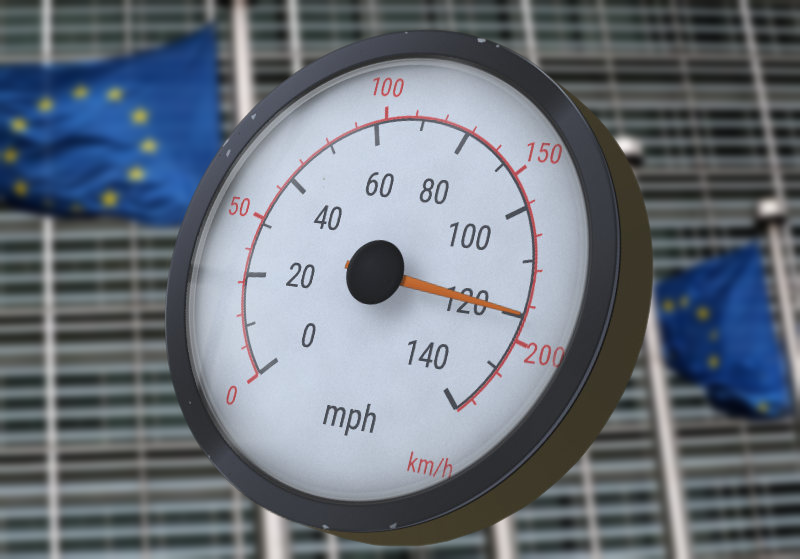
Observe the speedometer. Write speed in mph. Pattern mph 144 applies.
mph 120
